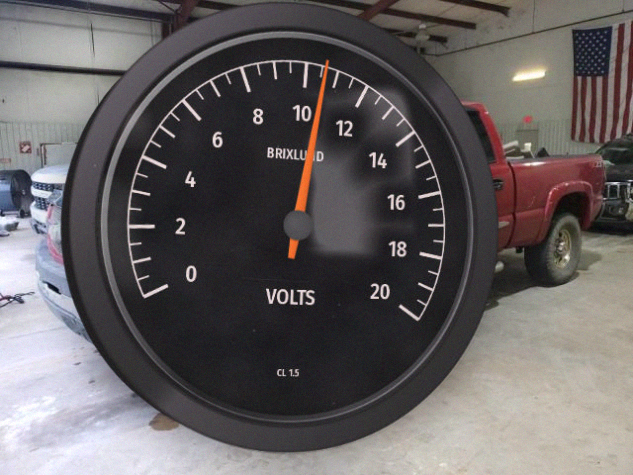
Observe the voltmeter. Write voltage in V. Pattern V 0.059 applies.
V 10.5
